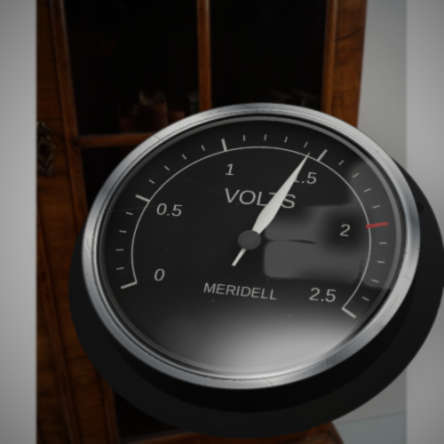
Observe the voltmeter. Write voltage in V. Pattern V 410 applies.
V 1.45
